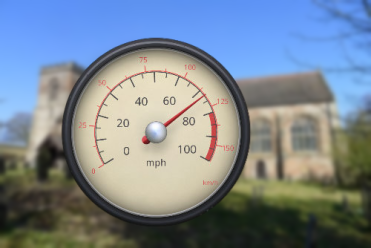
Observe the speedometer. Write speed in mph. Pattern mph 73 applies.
mph 72.5
